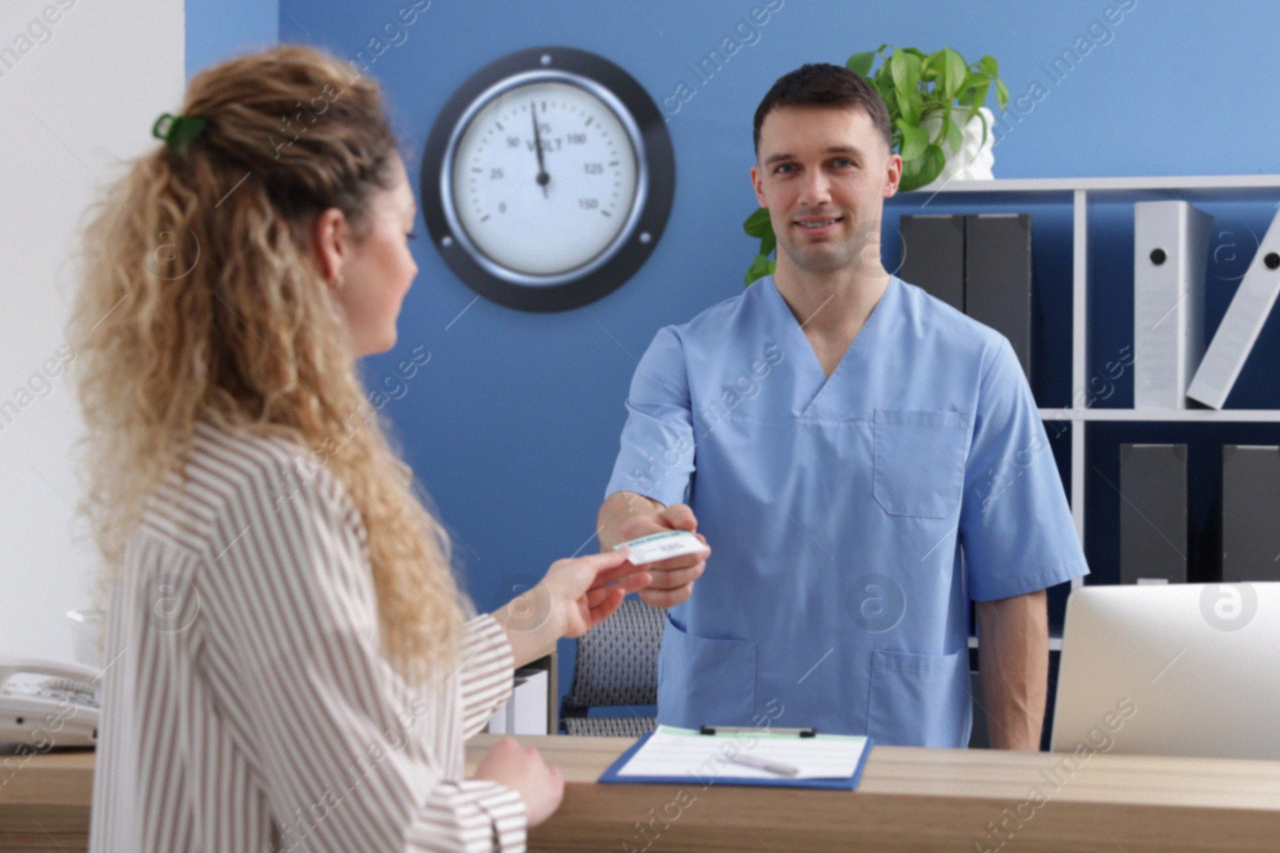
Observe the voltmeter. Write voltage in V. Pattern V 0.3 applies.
V 70
